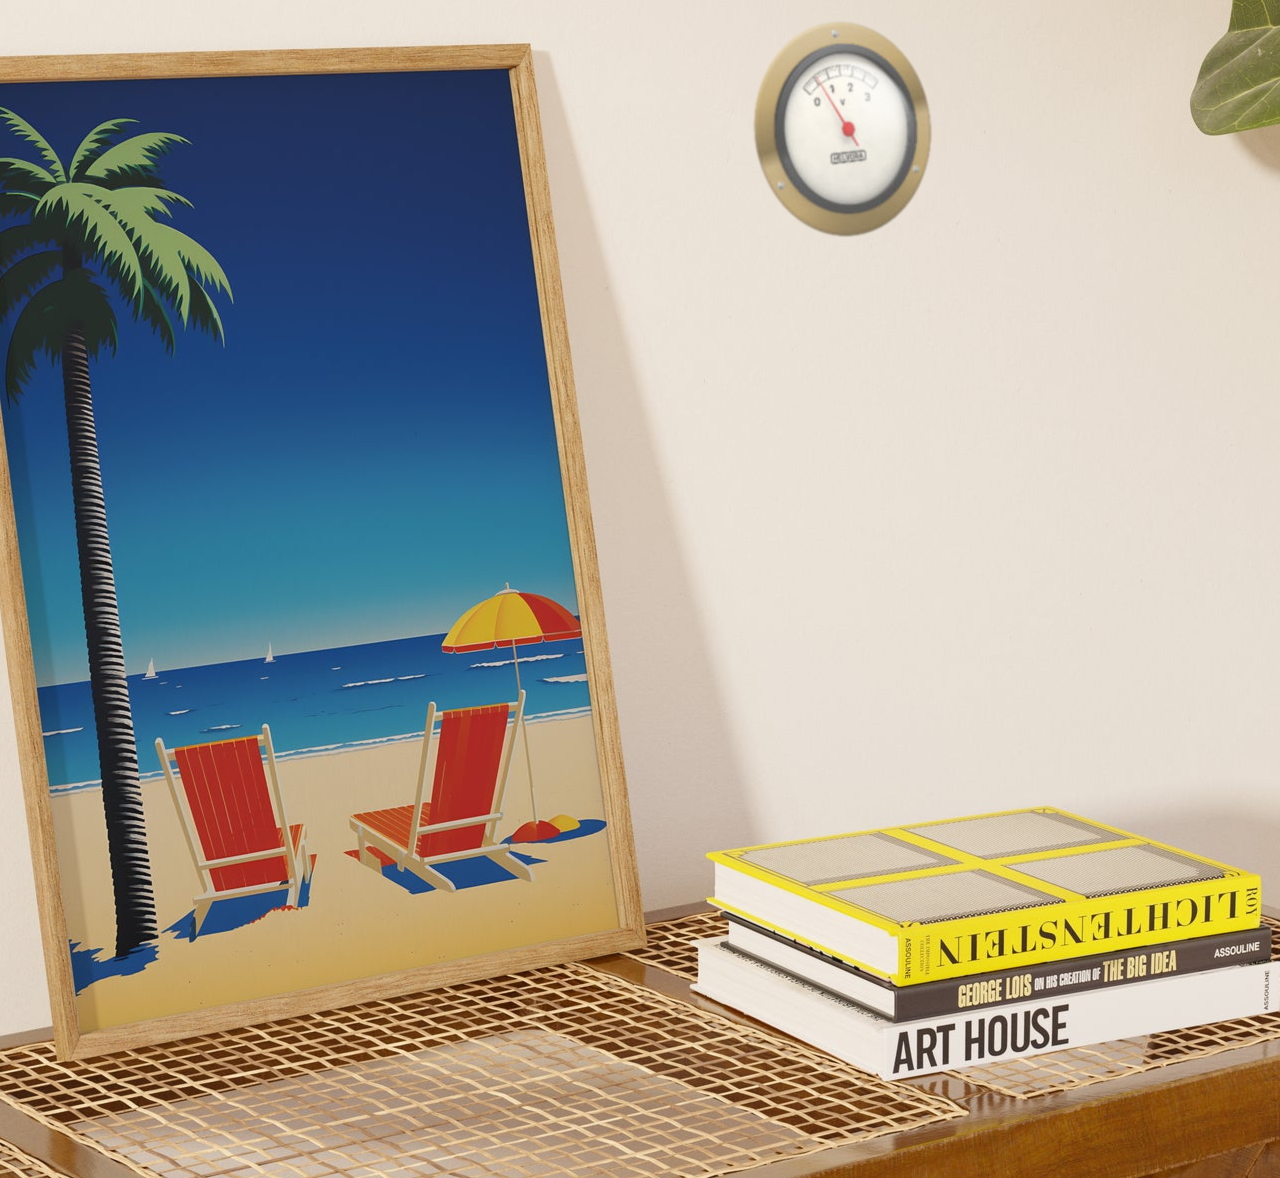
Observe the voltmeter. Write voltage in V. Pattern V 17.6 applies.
V 0.5
